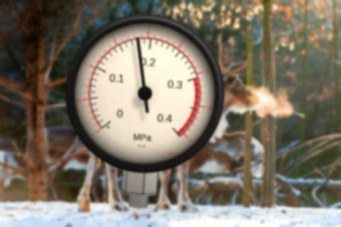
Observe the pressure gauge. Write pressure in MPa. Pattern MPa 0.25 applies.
MPa 0.18
